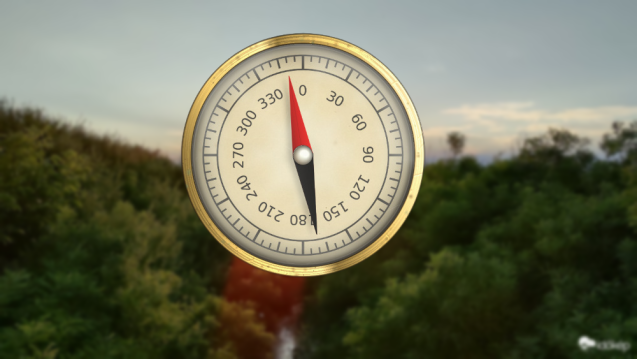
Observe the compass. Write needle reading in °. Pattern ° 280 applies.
° 350
